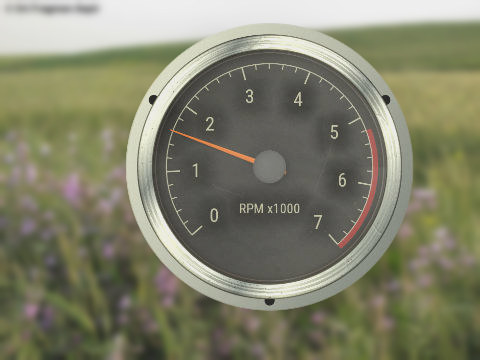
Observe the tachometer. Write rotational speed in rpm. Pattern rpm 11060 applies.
rpm 1600
